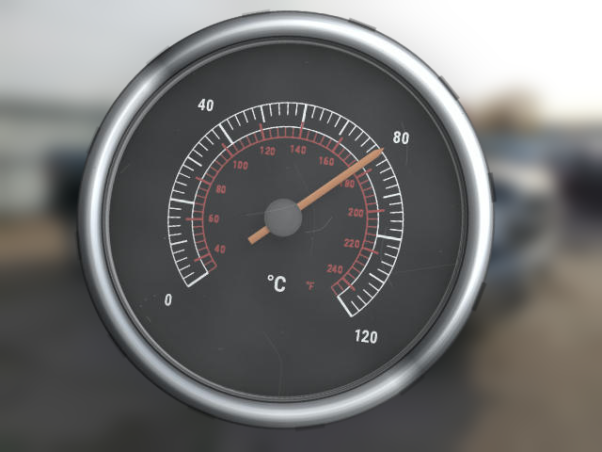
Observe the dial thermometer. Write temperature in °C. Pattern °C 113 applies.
°C 80
